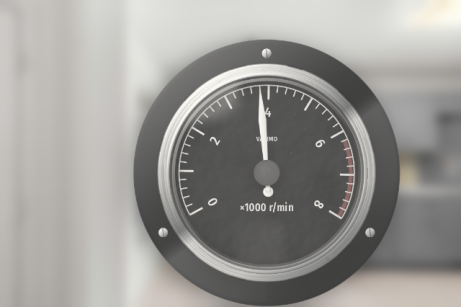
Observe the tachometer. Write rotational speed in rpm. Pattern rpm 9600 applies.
rpm 3800
